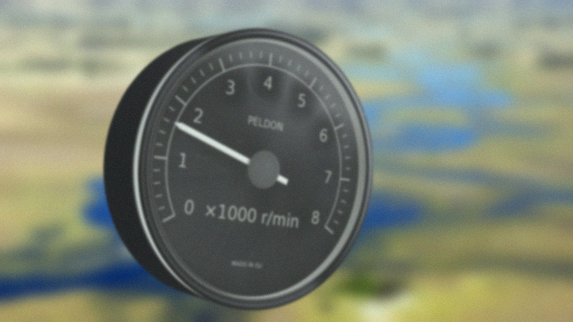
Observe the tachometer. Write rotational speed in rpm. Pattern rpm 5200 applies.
rpm 1600
